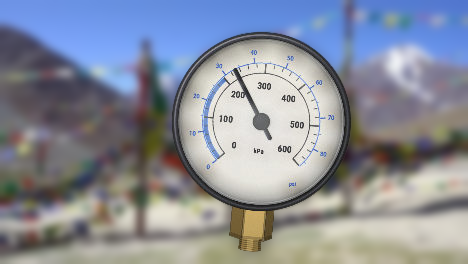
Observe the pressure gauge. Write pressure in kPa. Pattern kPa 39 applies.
kPa 230
